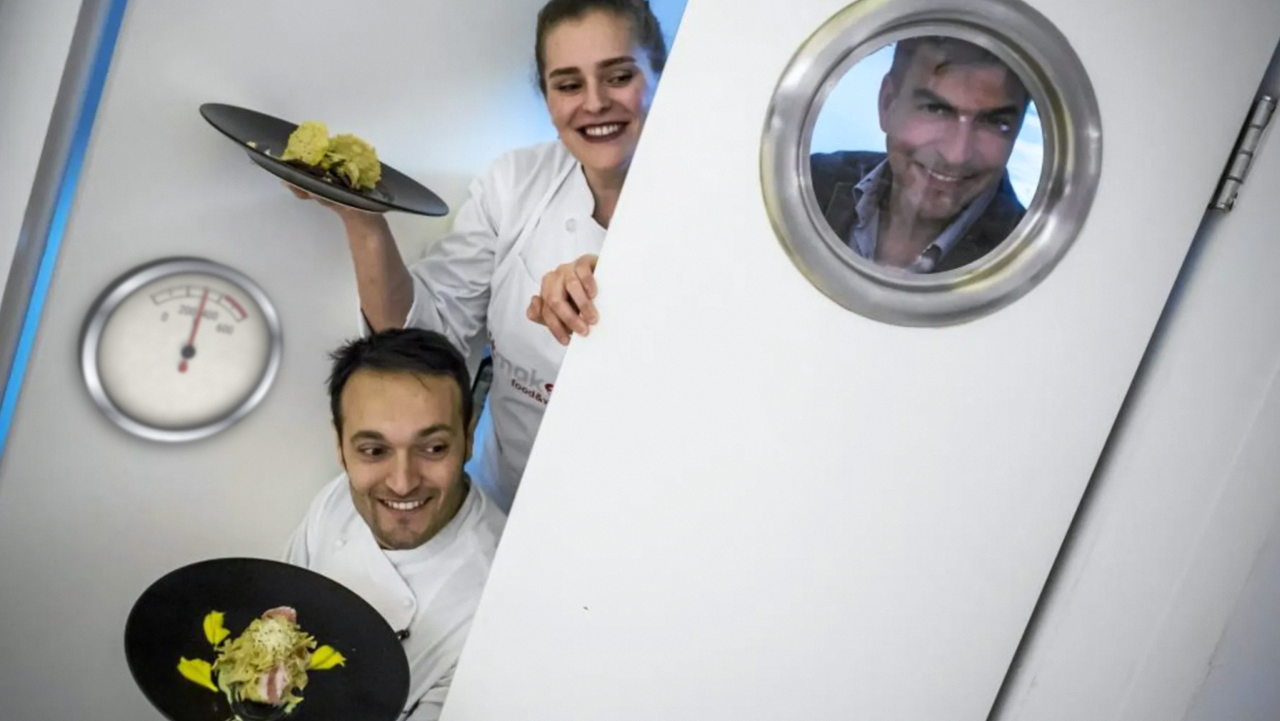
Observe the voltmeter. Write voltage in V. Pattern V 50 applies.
V 300
